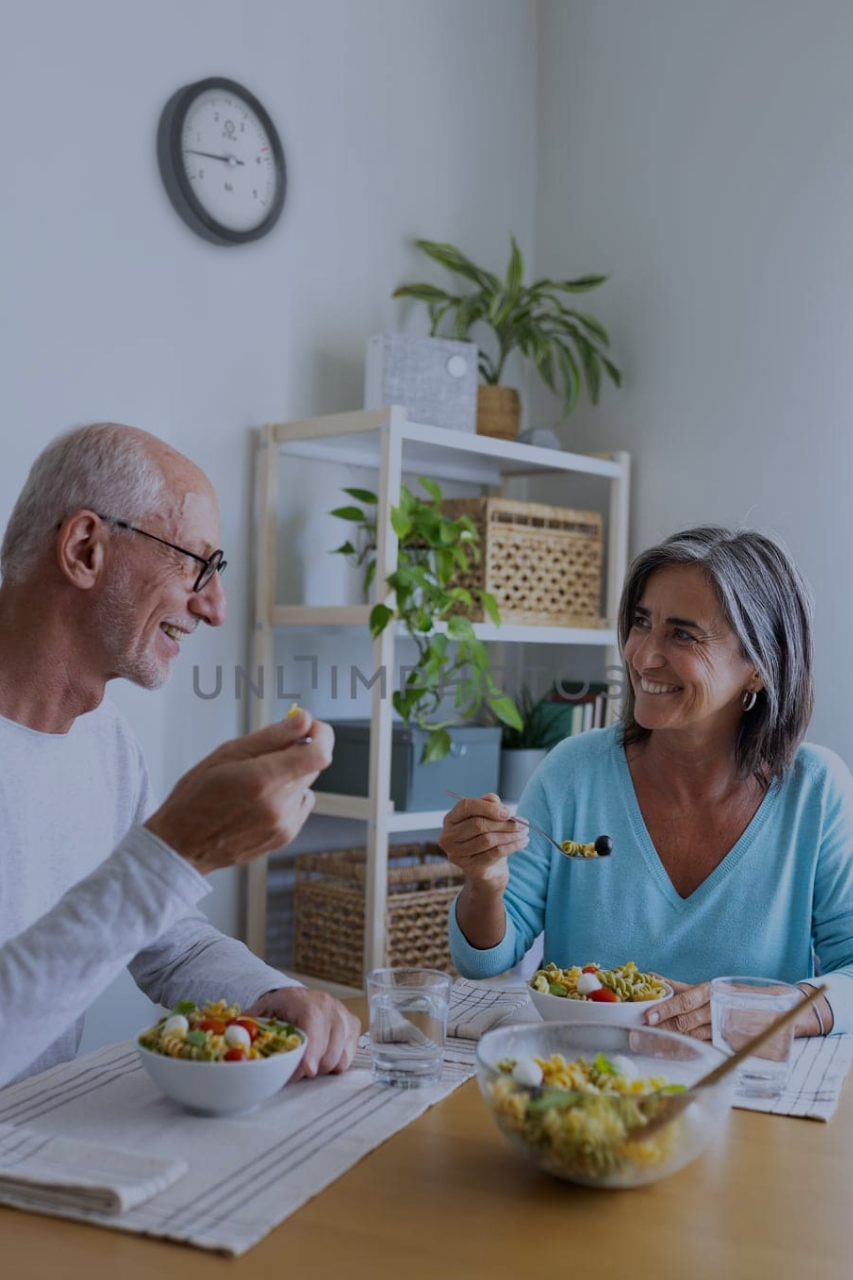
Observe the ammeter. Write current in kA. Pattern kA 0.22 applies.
kA 0.5
